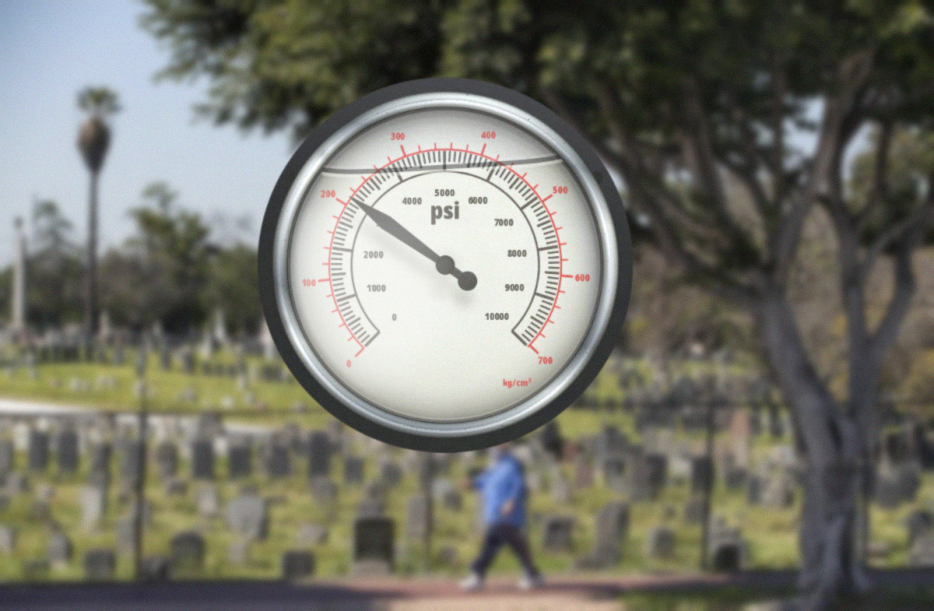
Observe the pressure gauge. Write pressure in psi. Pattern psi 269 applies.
psi 3000
